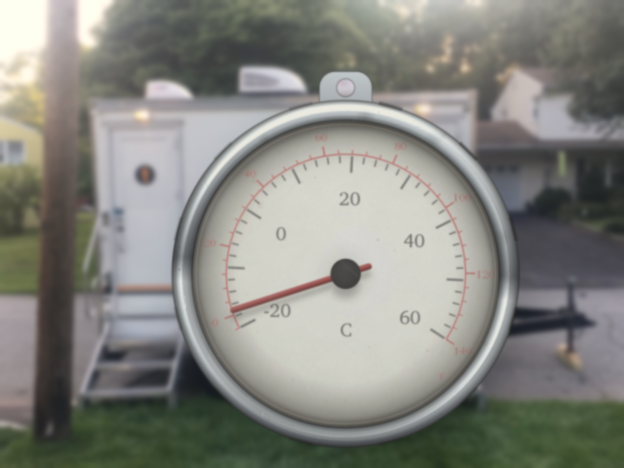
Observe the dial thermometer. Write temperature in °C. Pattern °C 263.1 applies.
°C -17
